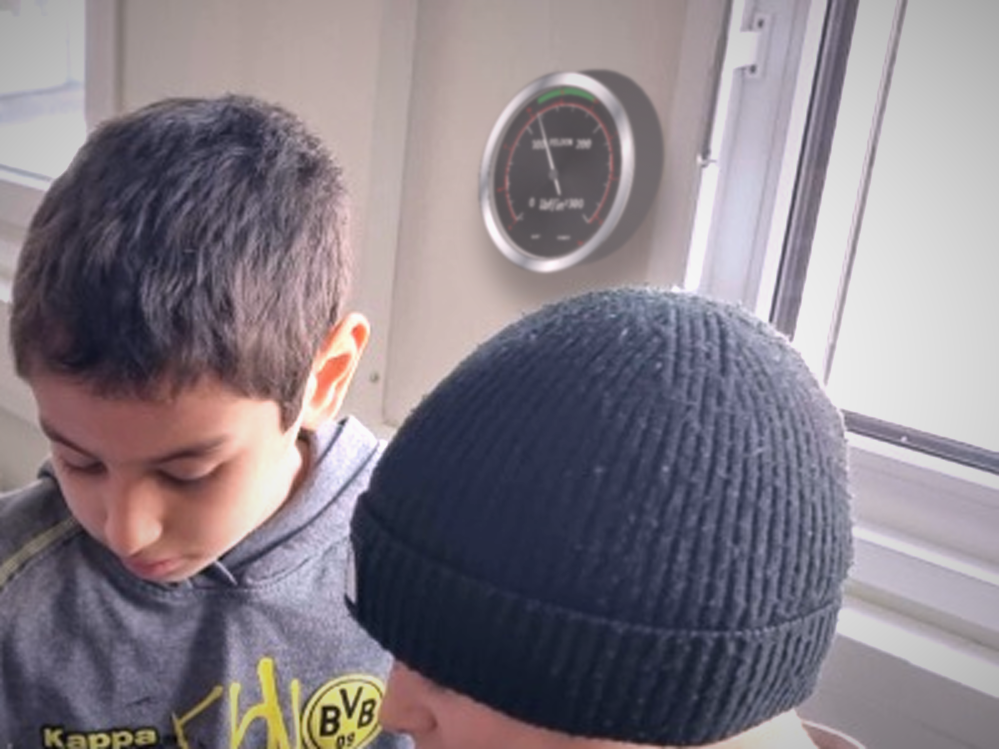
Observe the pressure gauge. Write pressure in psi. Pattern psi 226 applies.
psi 120
